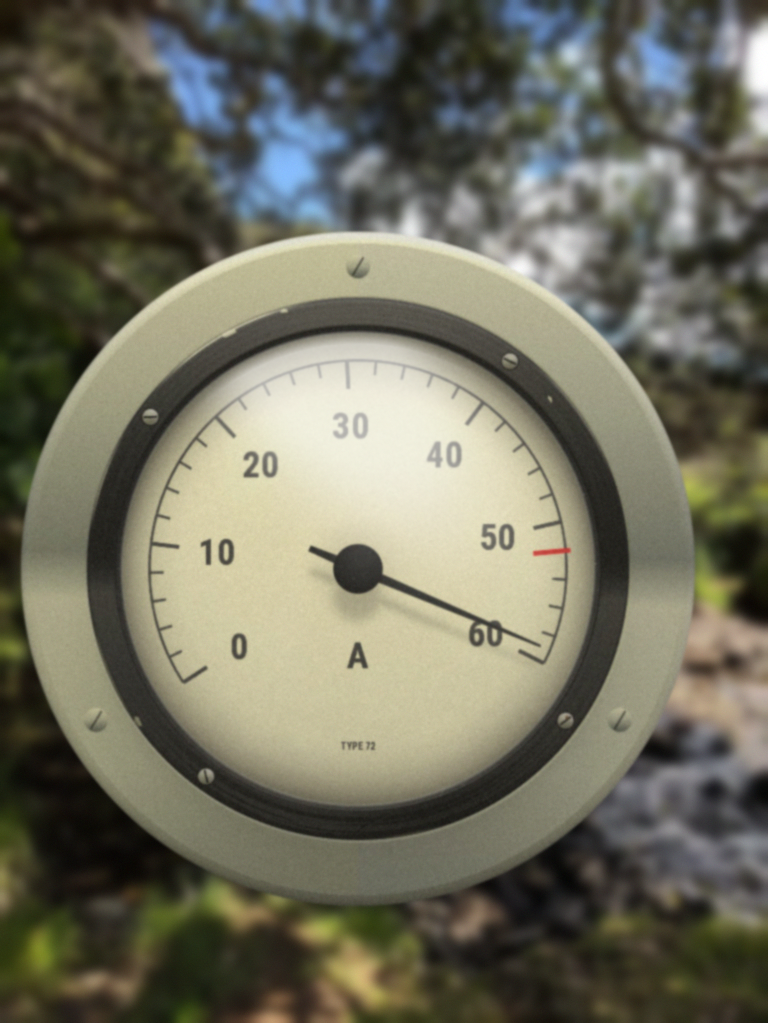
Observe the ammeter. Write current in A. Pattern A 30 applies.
A 59
